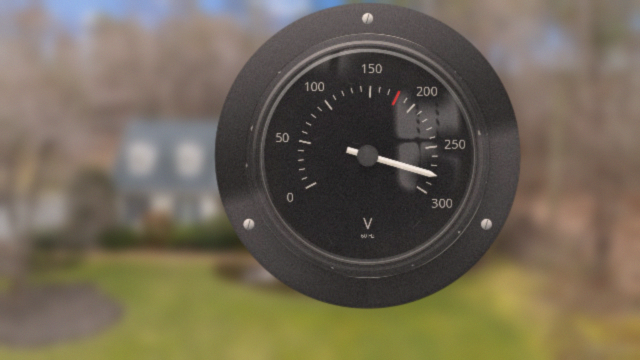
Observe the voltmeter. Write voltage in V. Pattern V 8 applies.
V 280
